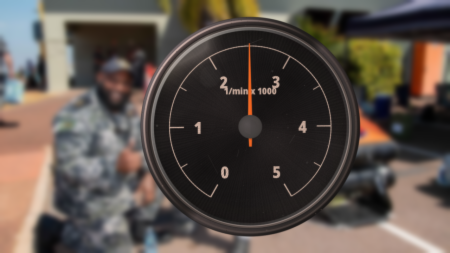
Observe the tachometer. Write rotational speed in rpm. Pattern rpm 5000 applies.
rpm 2500
